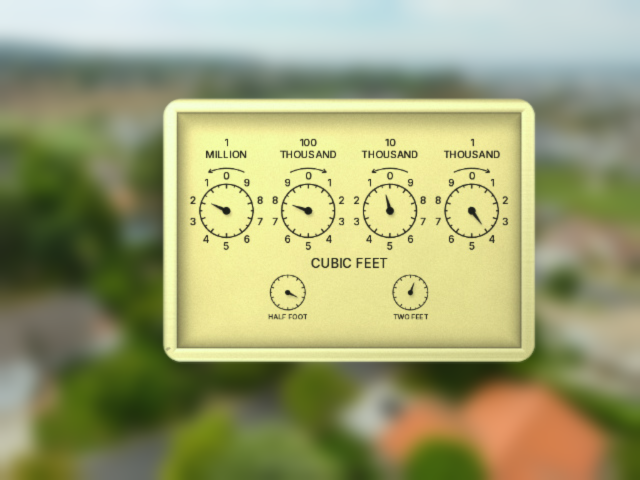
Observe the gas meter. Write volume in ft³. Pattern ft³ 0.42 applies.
ft³ 180400
